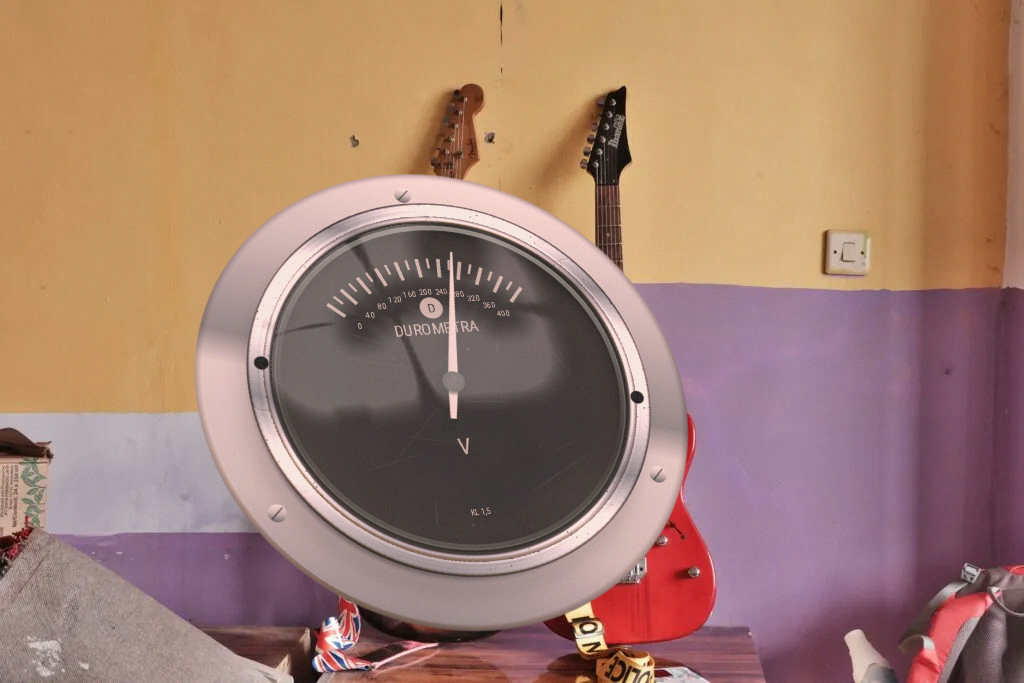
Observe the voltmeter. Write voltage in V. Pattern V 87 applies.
V 260
